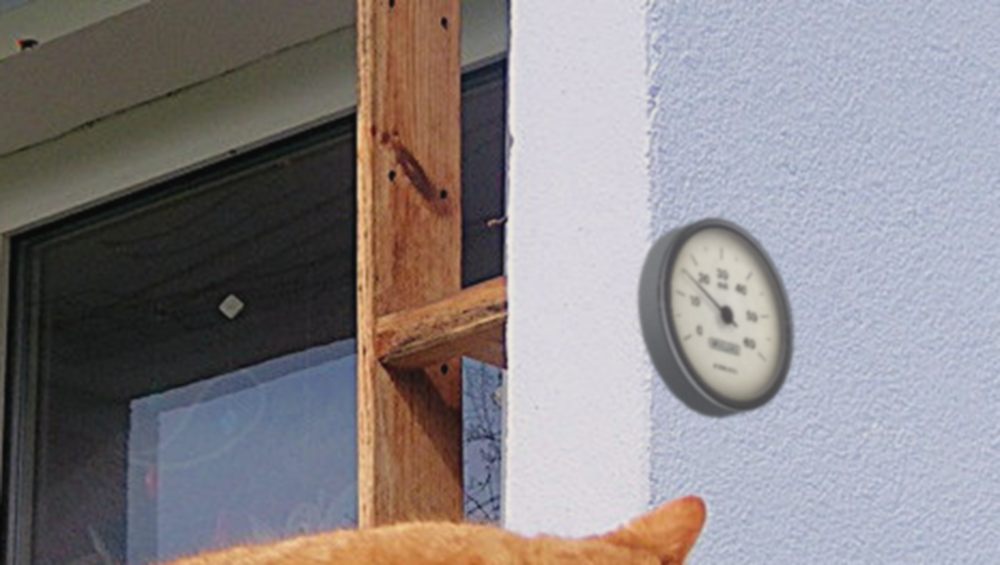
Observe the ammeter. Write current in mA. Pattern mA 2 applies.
mA 15
